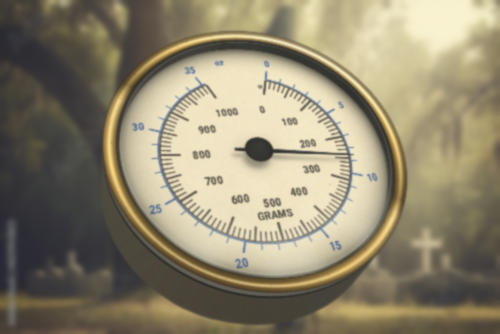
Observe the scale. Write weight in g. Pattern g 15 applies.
g 250
